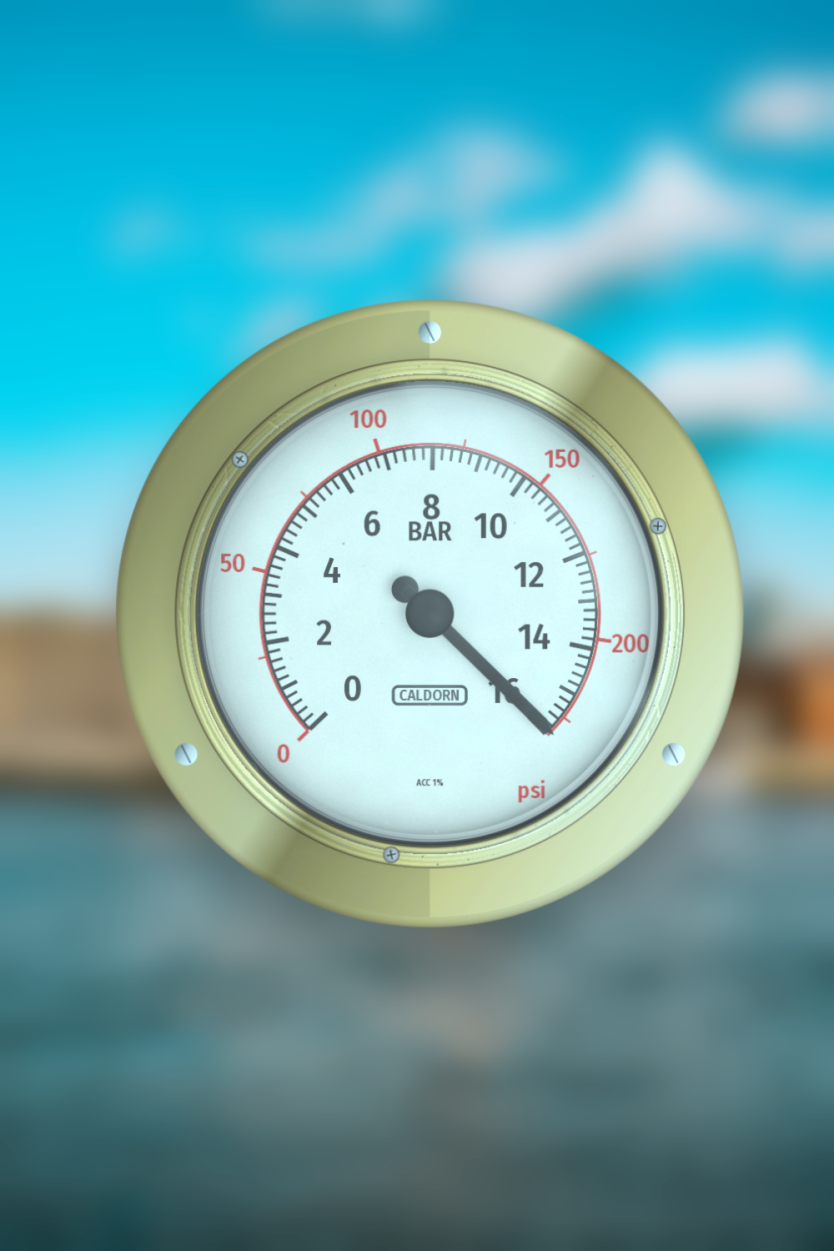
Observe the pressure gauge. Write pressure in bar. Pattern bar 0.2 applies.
bar 15.9
